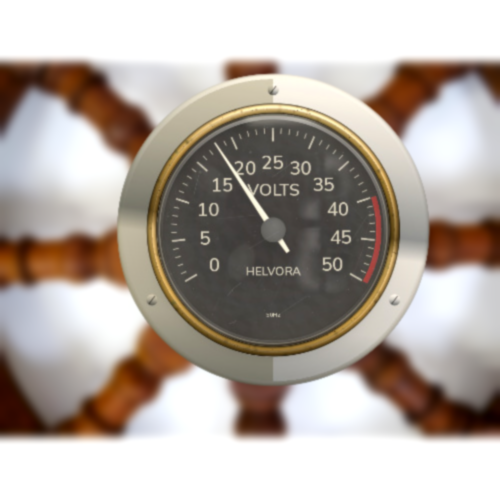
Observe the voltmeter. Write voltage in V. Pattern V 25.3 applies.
V 18
